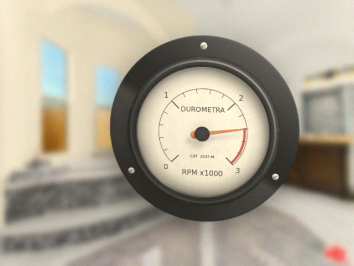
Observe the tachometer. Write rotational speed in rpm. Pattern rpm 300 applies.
rpm 2400
